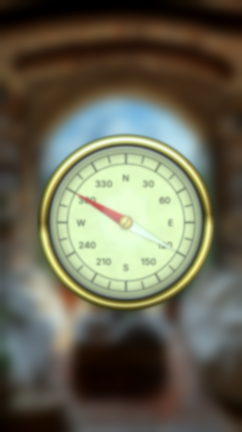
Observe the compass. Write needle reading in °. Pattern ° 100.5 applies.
° 300
